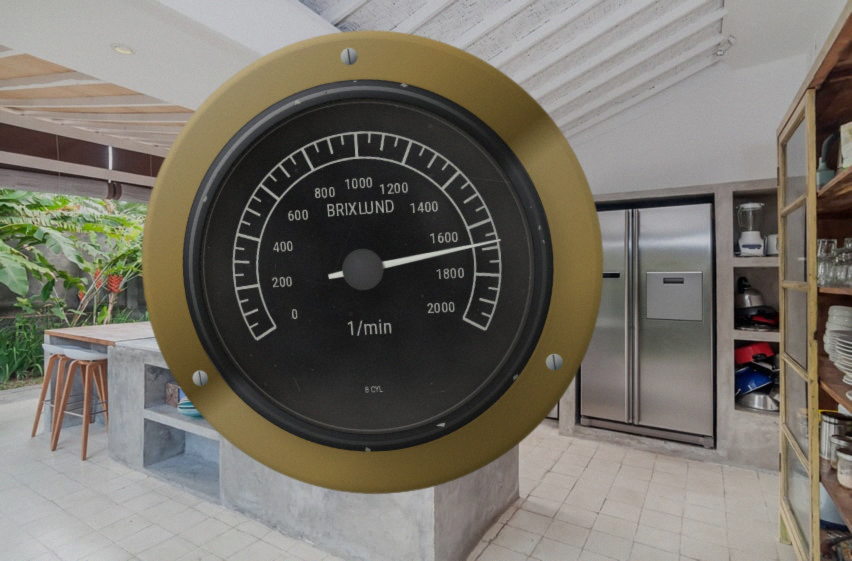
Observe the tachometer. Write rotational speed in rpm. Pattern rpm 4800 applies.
rpm 1675
